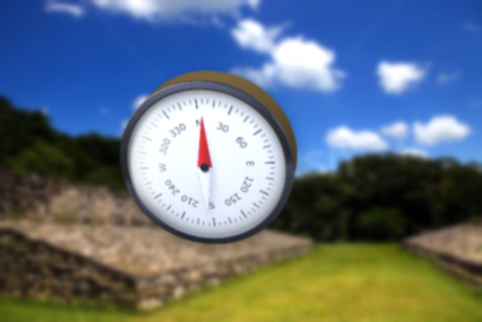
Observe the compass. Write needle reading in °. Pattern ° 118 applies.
° 5
